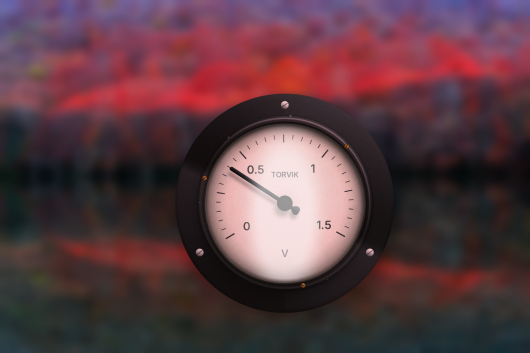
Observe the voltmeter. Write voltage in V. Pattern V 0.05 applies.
V 0.4
